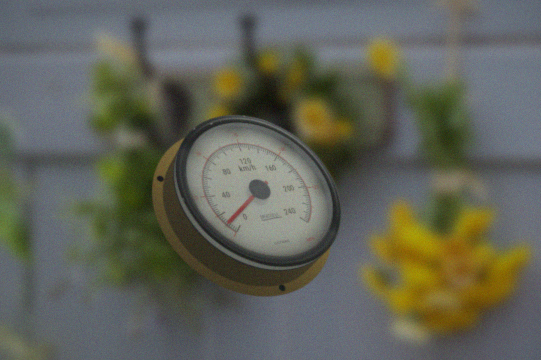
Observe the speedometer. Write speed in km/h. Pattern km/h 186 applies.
km/h 10
